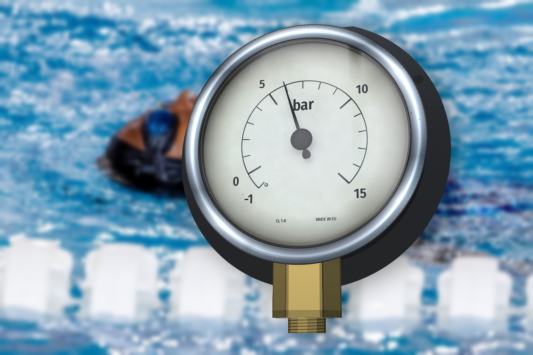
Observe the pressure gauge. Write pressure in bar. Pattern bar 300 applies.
bar 6
